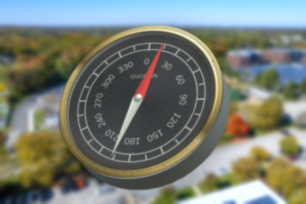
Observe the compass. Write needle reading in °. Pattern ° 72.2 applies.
° 15
